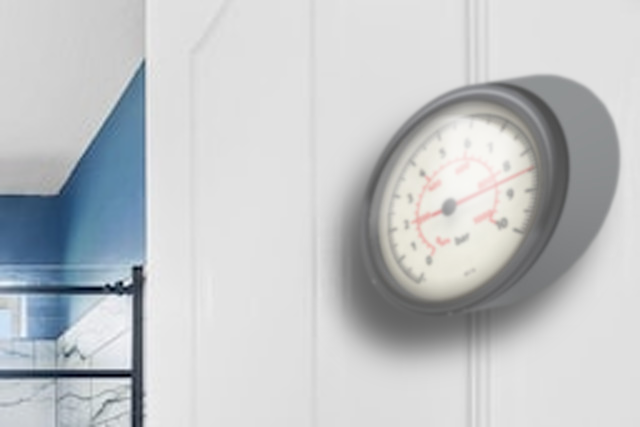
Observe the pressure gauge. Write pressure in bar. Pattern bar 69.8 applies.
bar 8.5
